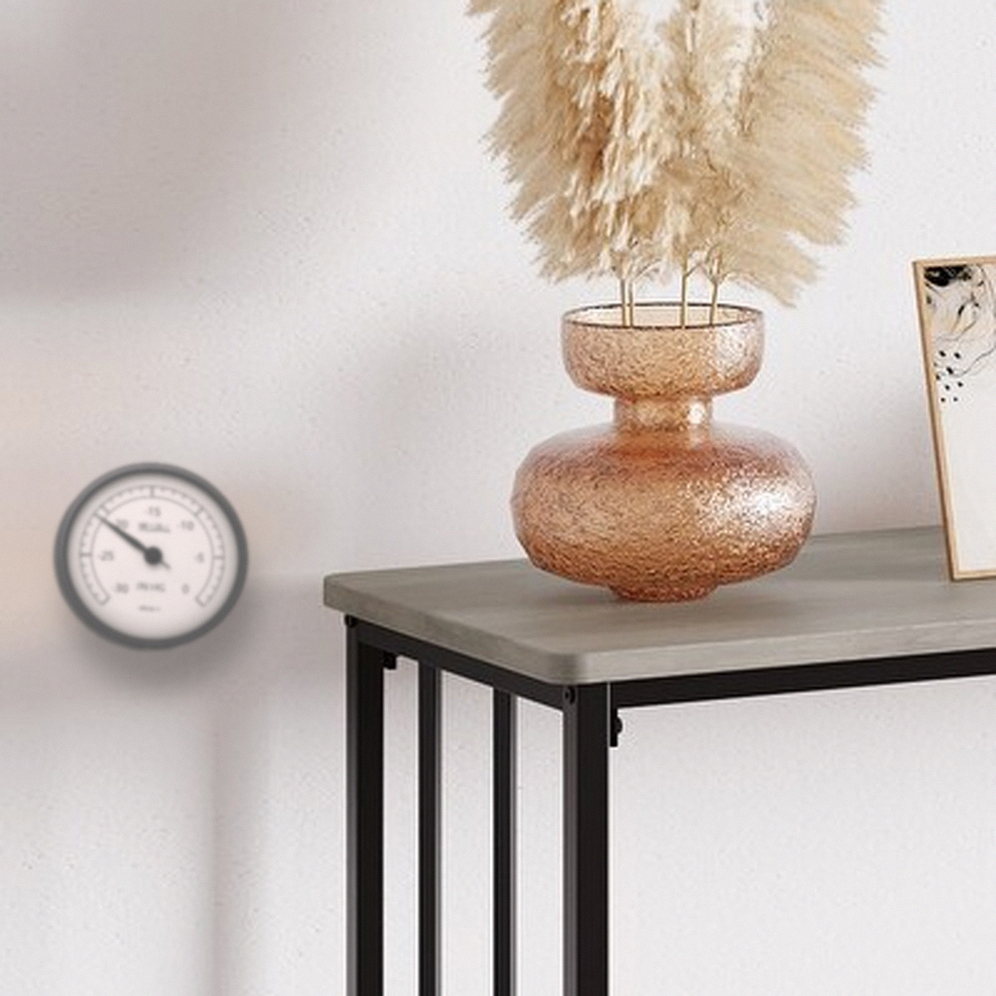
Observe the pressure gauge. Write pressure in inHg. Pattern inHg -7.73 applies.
inHg -21
